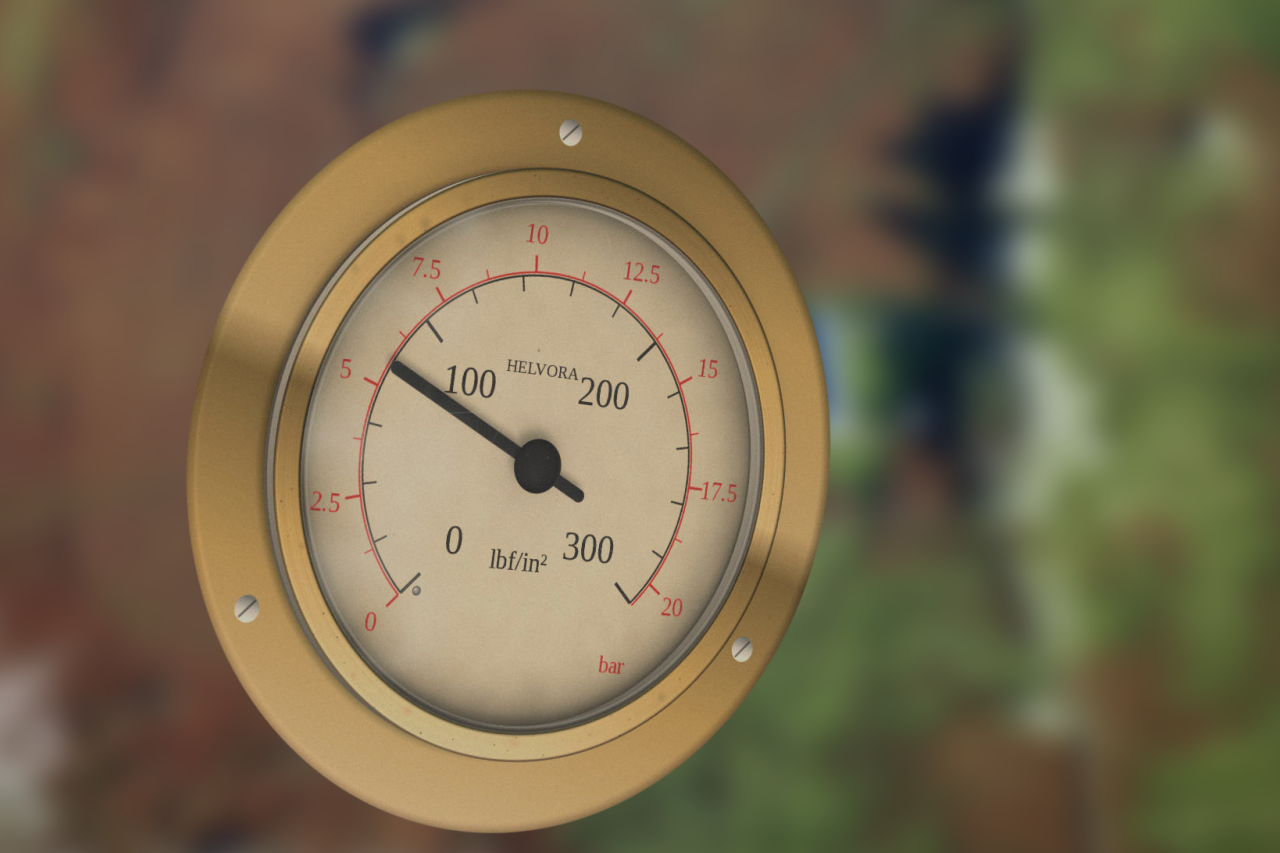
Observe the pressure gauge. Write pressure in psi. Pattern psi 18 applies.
psi 80
